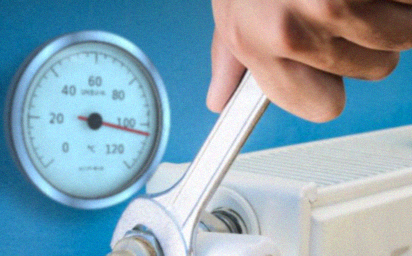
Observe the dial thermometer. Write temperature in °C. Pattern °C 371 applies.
°C 104
